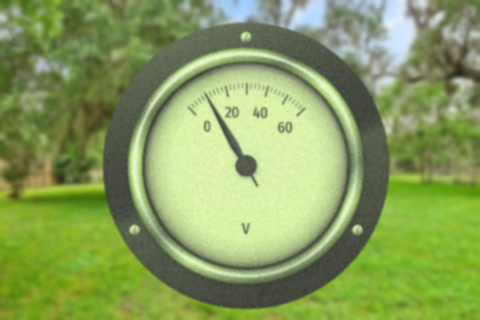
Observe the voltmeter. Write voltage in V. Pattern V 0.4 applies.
V 10
